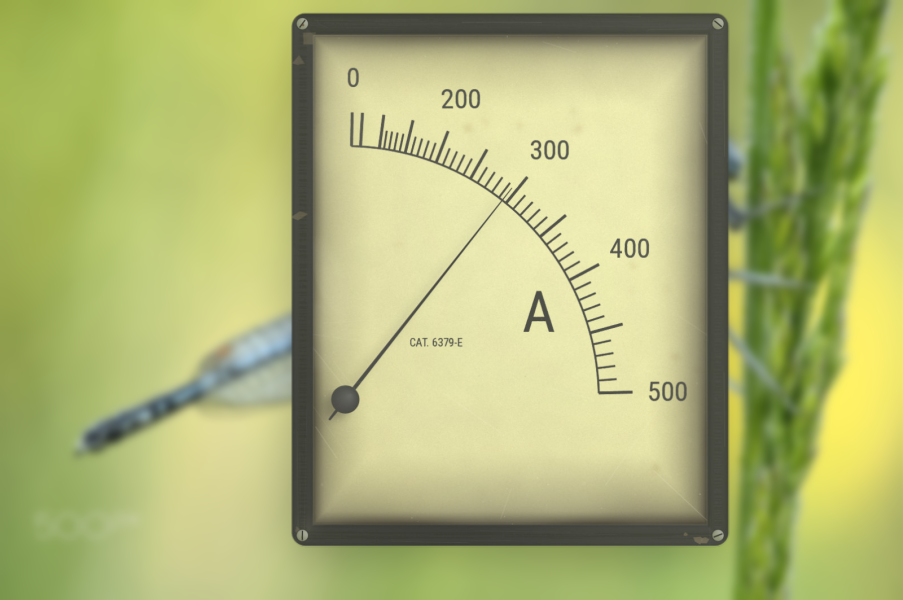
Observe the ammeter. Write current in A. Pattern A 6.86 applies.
A 295
